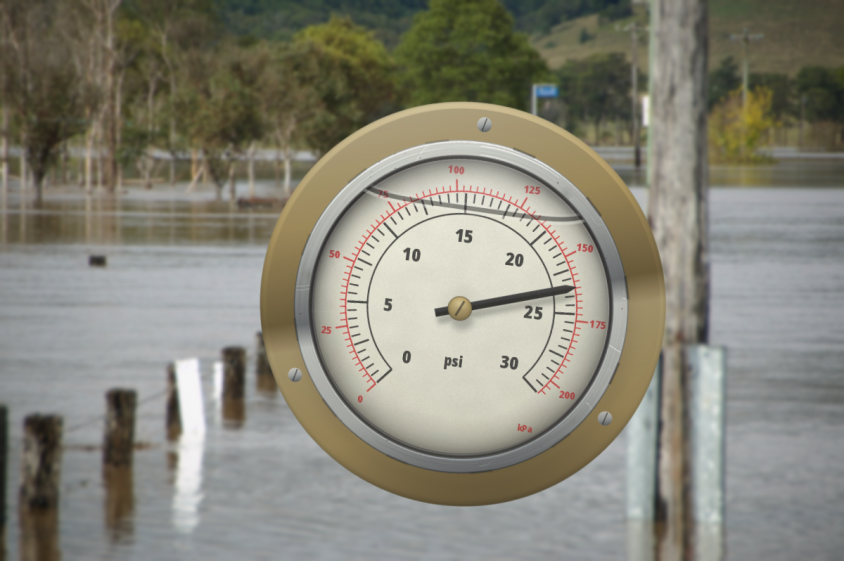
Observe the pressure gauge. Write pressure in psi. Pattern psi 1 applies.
psi 23.5
